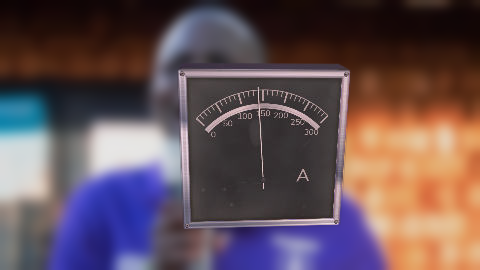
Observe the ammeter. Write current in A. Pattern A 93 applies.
A 140
